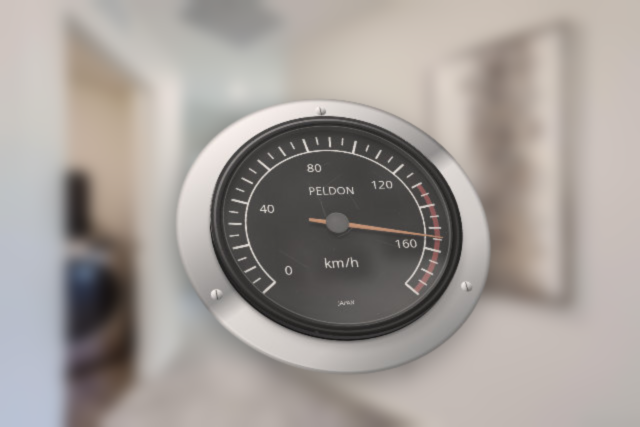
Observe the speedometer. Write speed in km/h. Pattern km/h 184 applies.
km/h 155
